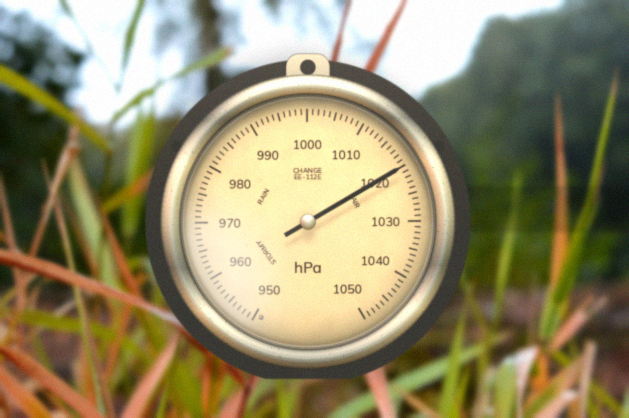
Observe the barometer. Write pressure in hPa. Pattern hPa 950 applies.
hPa 1020
